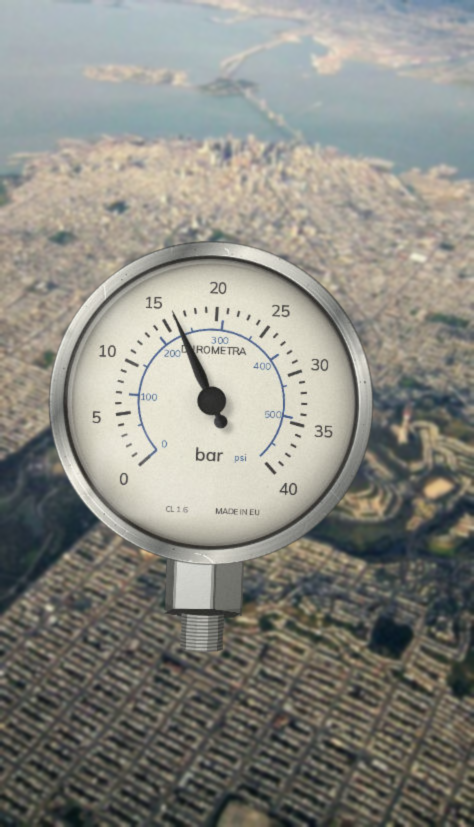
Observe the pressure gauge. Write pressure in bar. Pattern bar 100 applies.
bar 16
